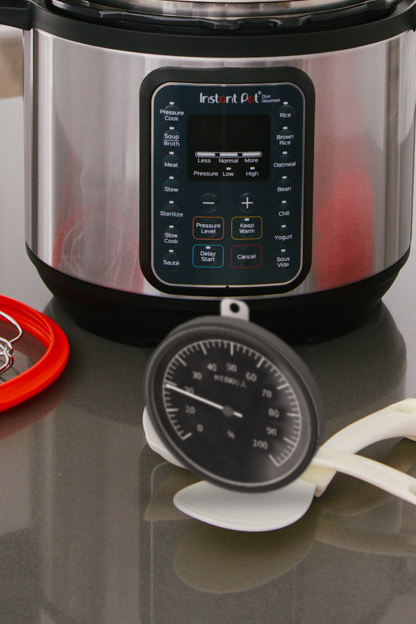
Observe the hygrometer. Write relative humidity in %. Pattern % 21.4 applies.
% 20
